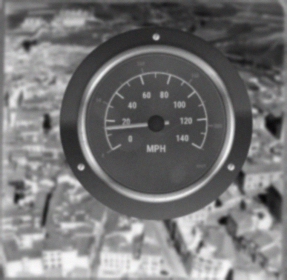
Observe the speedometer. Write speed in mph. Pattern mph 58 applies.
mph 15
